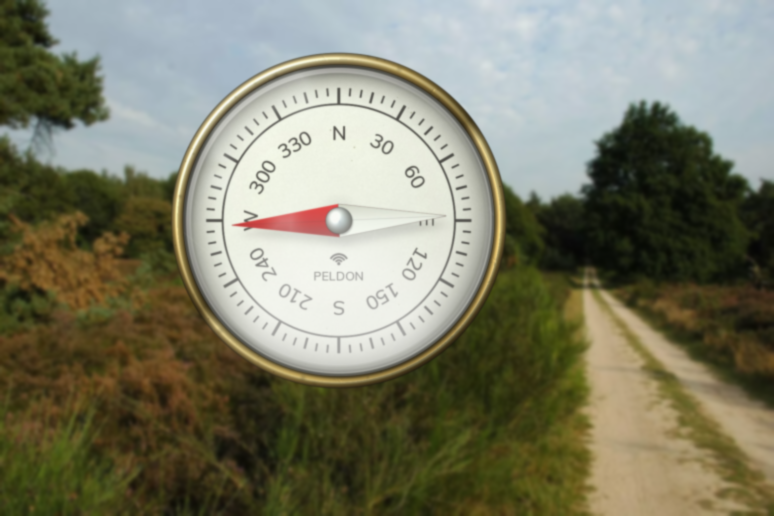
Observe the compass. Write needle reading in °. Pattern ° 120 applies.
° 267.5
